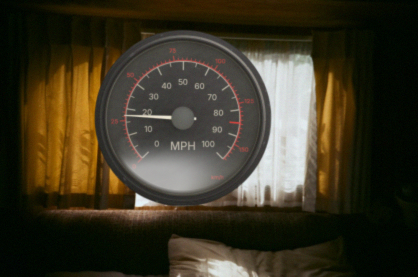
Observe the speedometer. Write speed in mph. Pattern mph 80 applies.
mph 17.5
